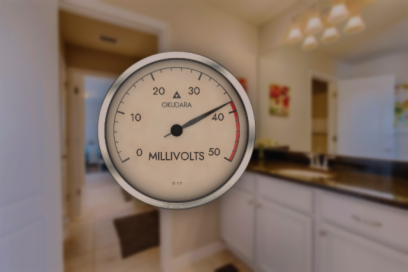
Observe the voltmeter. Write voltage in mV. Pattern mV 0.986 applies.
mV 38
